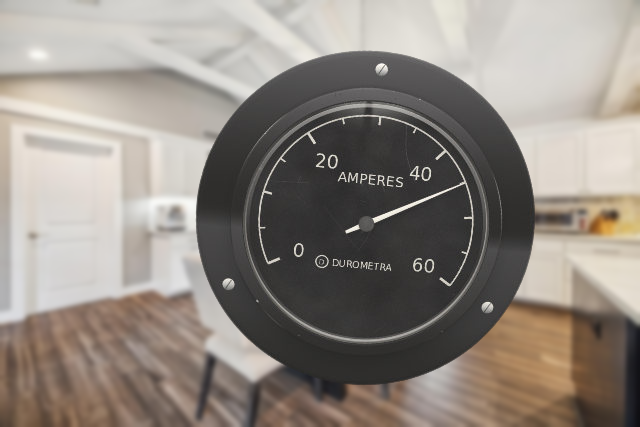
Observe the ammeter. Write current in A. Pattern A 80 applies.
A 45
